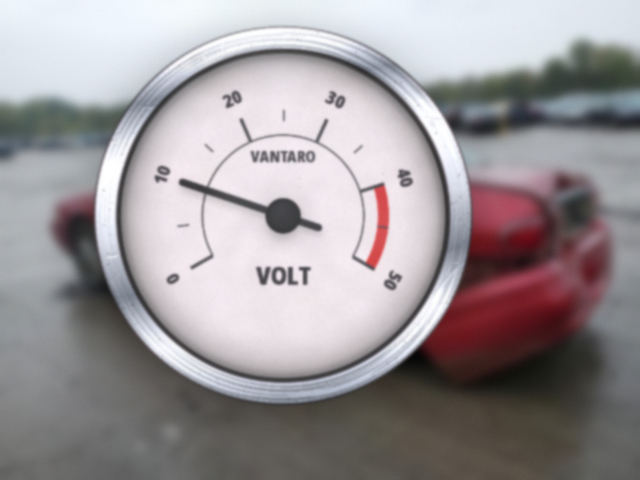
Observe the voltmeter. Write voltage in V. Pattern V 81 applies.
V 10
